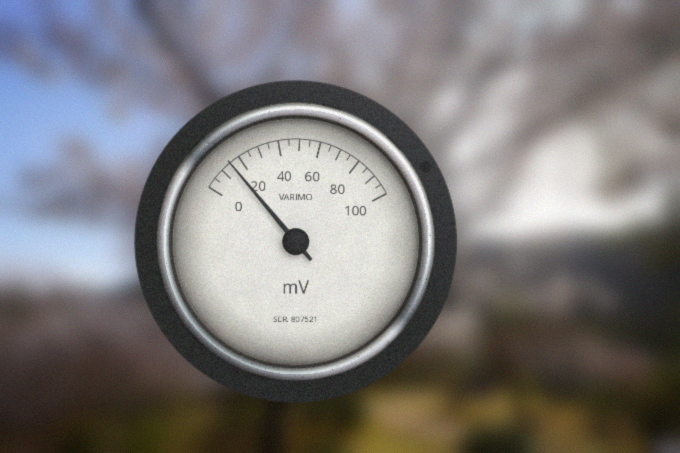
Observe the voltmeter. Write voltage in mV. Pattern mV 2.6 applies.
mV 15
